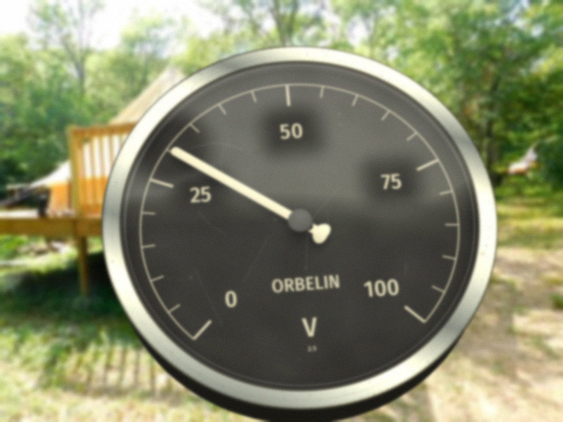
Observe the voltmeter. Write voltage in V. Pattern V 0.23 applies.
V 30
